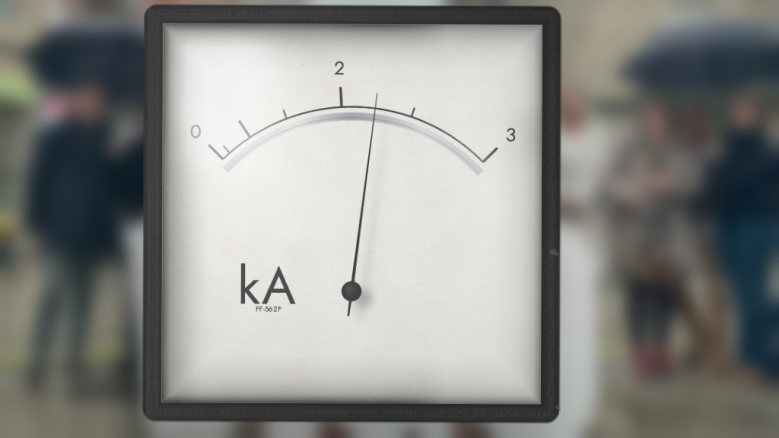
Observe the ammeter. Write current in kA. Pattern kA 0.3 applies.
kA 2.25
